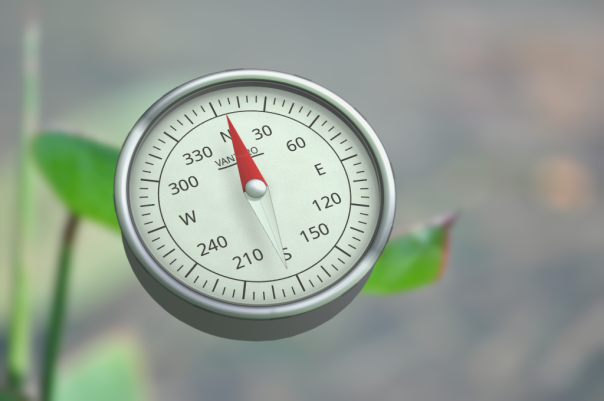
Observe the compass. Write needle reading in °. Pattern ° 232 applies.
° 5
